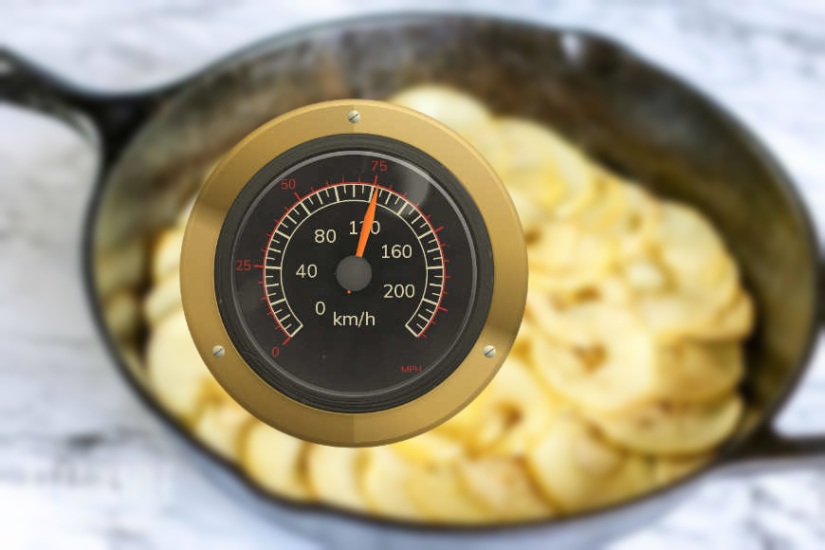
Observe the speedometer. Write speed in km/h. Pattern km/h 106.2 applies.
km/h 122.5
